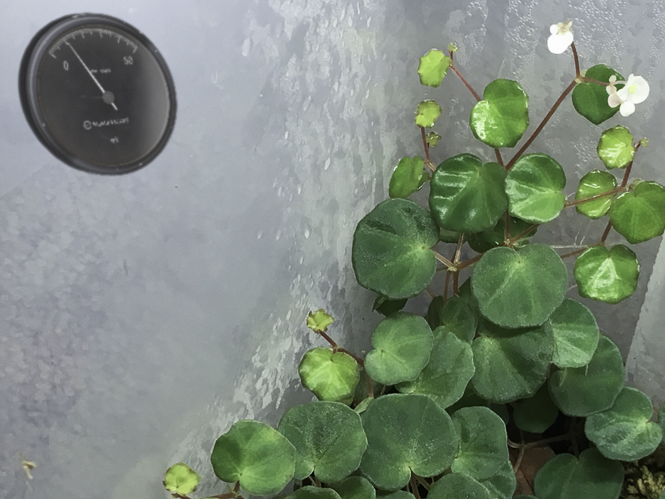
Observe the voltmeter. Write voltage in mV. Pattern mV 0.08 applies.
mV 10
